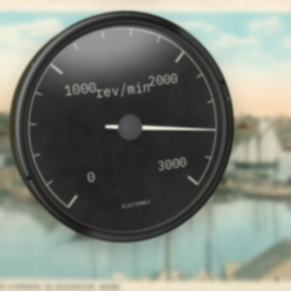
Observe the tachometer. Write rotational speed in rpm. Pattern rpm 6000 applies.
rpm 2600
